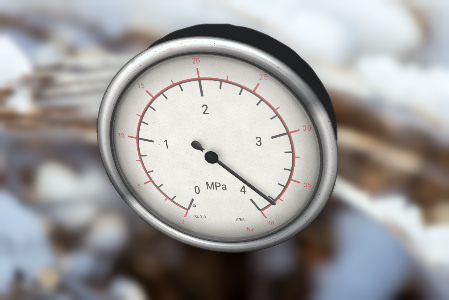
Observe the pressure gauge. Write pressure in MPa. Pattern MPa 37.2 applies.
MPa 3.8
